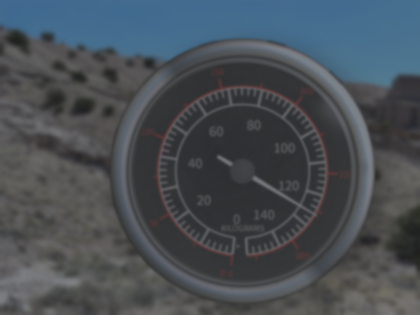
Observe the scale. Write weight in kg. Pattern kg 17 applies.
kg 126
